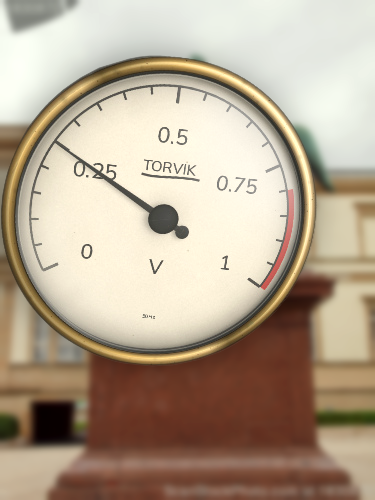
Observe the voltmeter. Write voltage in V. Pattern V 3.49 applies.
V 0.25
